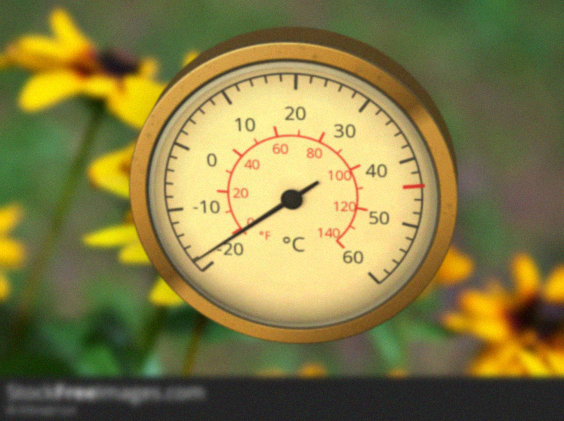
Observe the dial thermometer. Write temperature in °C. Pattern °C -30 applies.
°C -18
